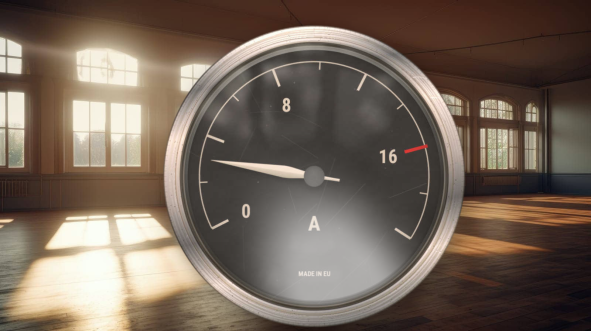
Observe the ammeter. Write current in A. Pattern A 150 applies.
A 3
